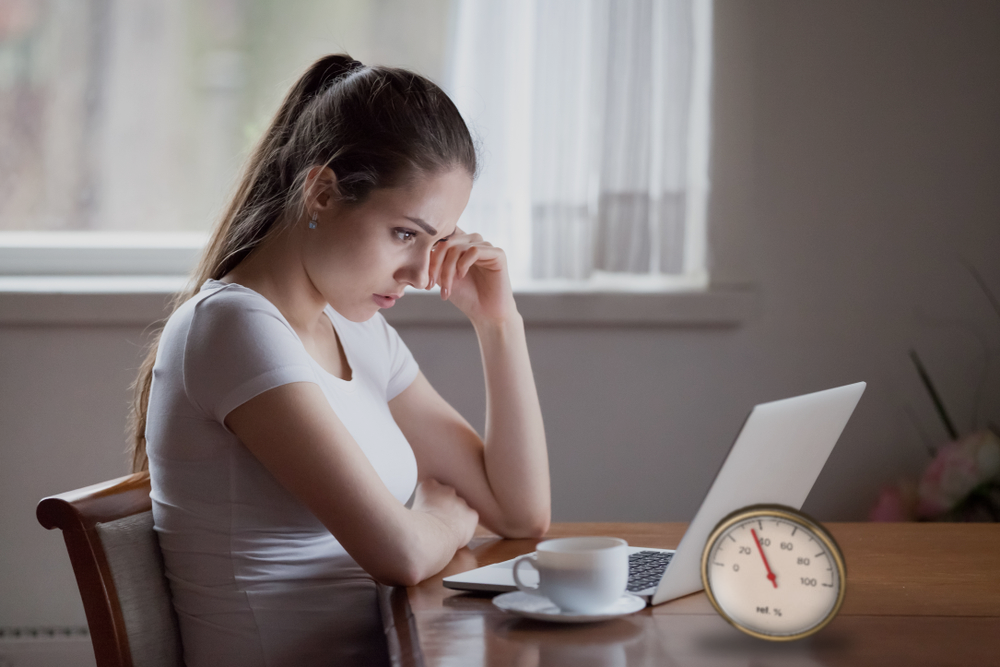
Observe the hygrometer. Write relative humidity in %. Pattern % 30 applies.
% 35
